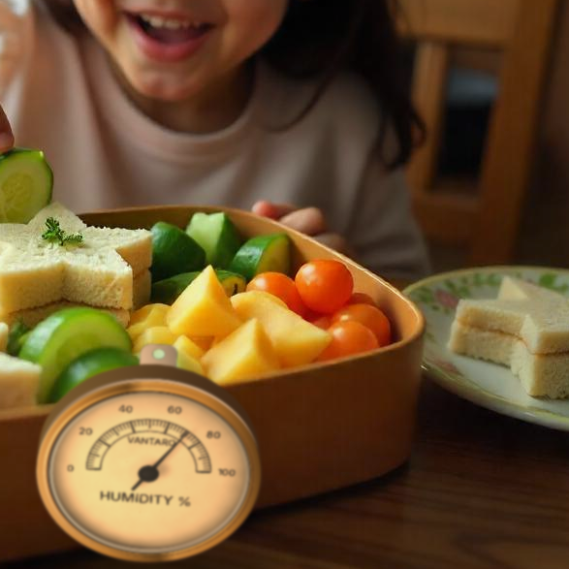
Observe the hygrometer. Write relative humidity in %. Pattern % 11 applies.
% 70
